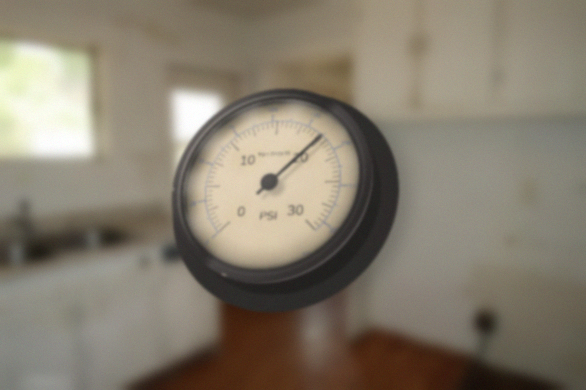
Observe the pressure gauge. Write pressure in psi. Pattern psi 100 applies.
psi 20
